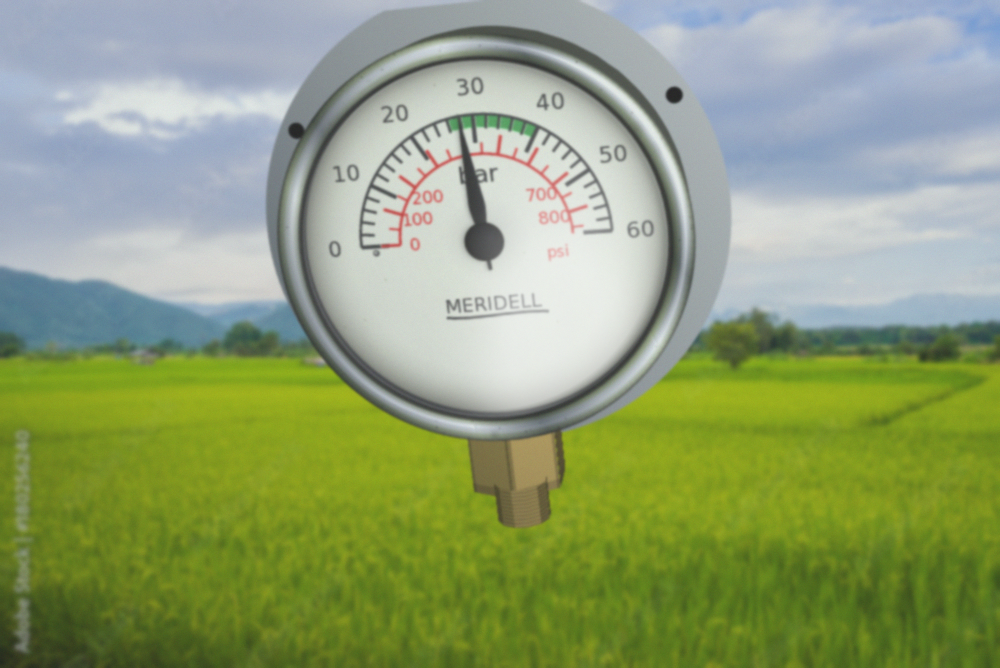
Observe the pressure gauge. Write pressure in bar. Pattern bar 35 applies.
bar 28
